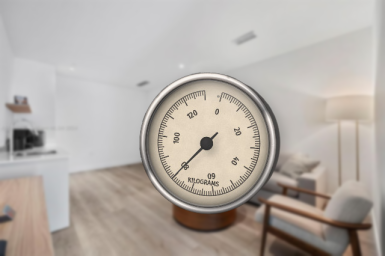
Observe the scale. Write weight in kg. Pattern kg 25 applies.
kg 80
